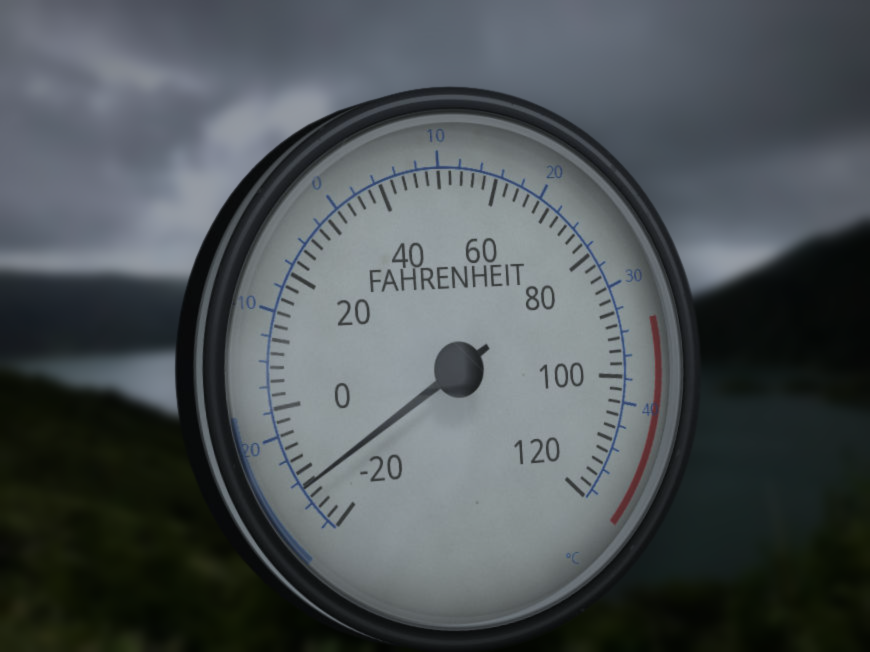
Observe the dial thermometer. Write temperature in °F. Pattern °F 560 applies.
°F -12
